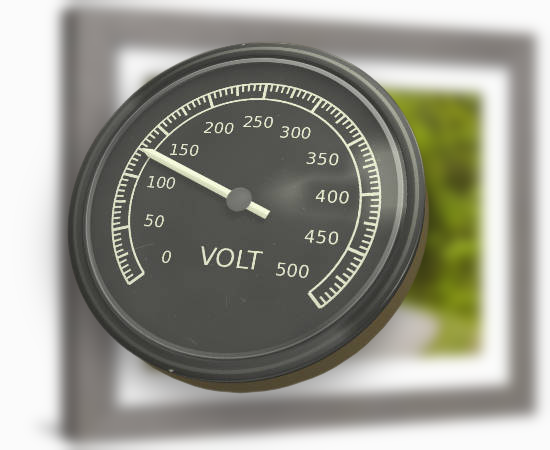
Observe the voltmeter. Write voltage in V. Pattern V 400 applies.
V 125
